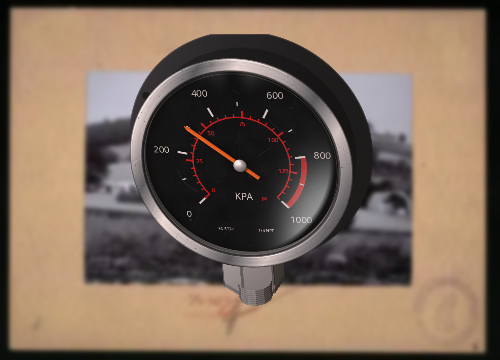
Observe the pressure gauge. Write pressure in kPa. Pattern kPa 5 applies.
kPa 300
